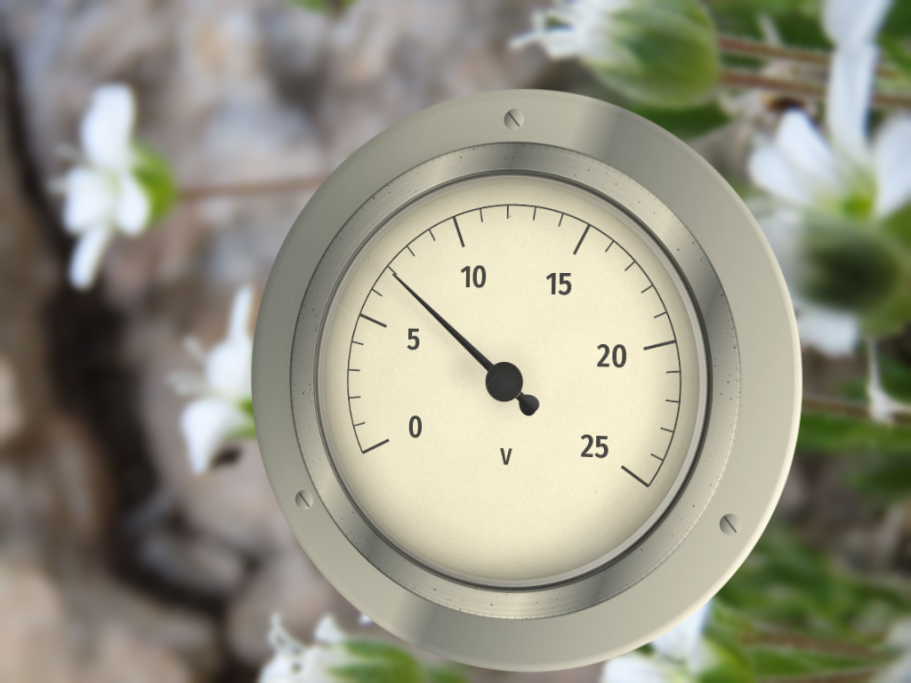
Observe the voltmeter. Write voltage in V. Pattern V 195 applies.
V 7
